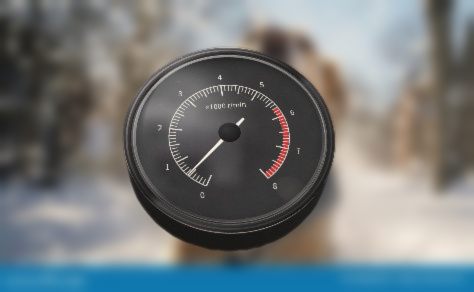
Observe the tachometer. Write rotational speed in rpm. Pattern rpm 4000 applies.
rpm 500
